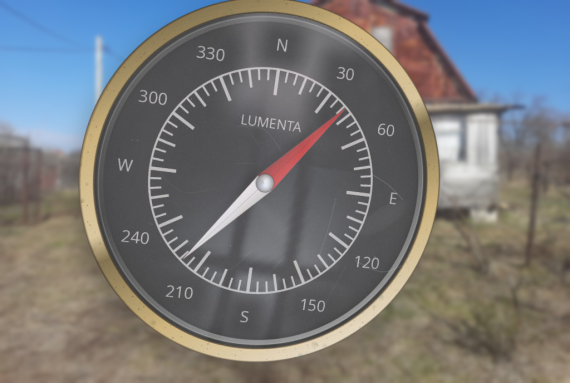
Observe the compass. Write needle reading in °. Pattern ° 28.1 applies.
° 40
